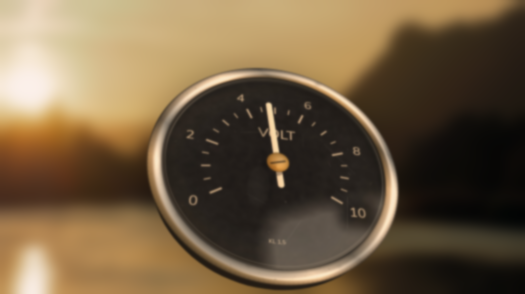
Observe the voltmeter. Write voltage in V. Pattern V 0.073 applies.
V 4.75
